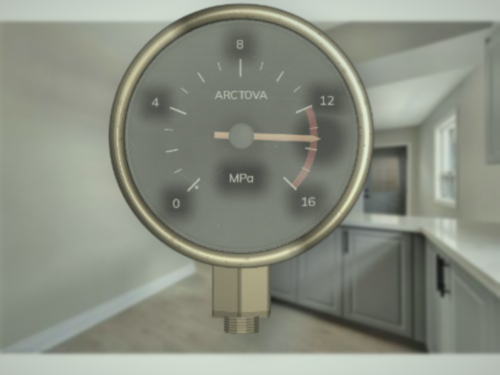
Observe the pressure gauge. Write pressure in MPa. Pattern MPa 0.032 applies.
MPa 13.5
